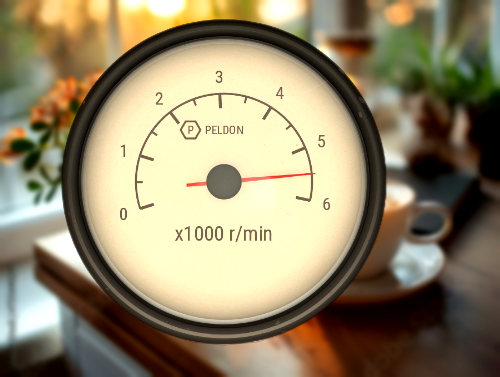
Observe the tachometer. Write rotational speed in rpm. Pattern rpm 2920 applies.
rpm 5500
